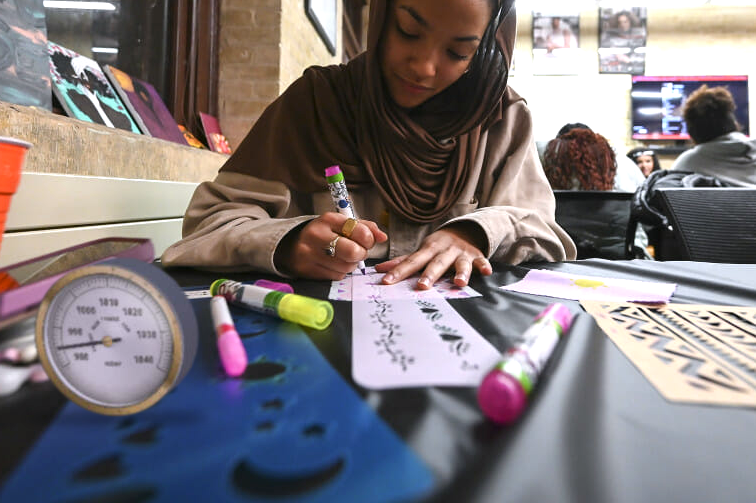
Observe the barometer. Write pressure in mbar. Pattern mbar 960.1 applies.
mbar 985
